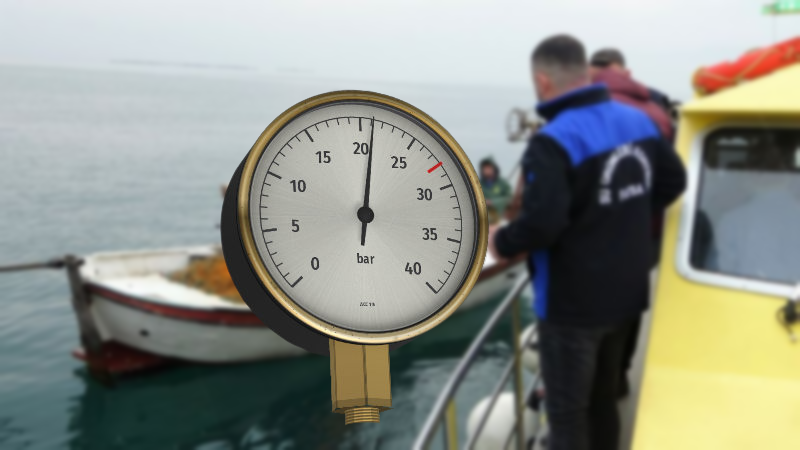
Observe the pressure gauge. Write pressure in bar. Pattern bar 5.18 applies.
bar 21
